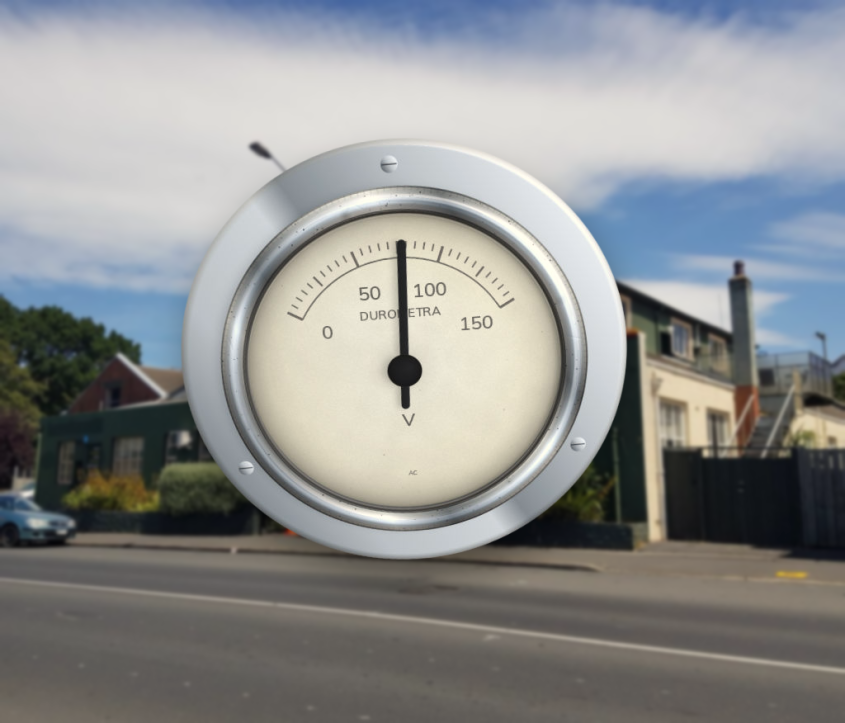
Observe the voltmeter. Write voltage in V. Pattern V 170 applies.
V 77.5
